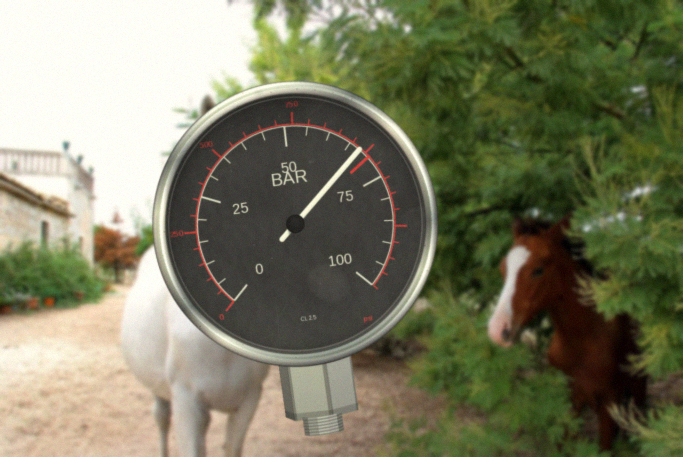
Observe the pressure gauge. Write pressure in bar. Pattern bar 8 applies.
bar 67.5
